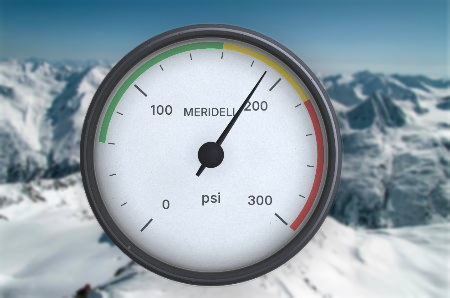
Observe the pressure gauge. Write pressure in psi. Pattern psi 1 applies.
psi 190
